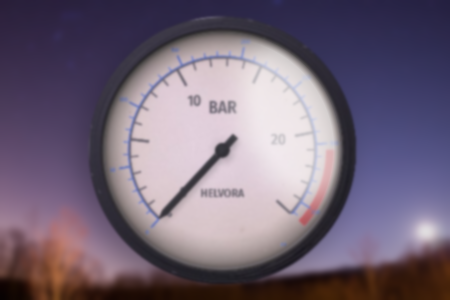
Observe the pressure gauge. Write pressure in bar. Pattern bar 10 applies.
bar 0
